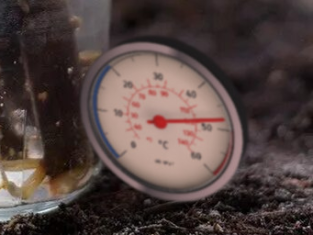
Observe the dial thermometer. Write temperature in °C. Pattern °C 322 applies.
°C 47.5
